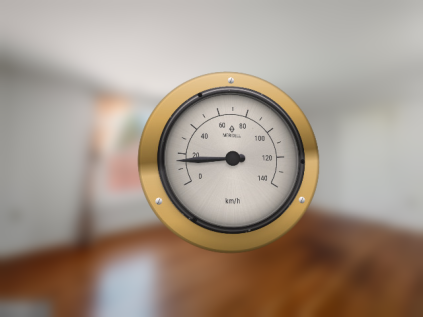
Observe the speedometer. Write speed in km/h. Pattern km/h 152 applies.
km/h 15
